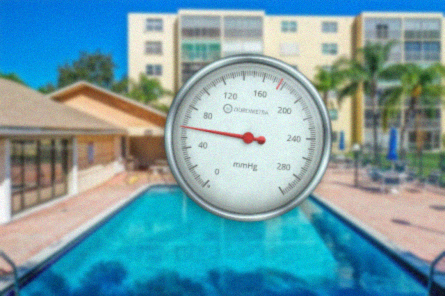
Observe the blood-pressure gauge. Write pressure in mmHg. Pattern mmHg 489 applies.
mmHg 60
